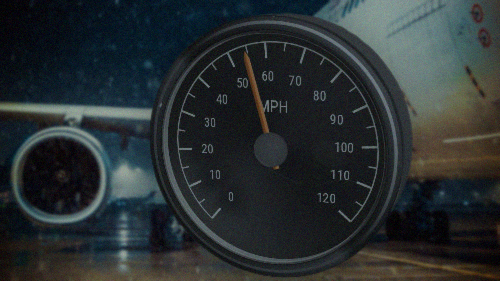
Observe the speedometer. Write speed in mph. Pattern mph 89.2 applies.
mph 55
